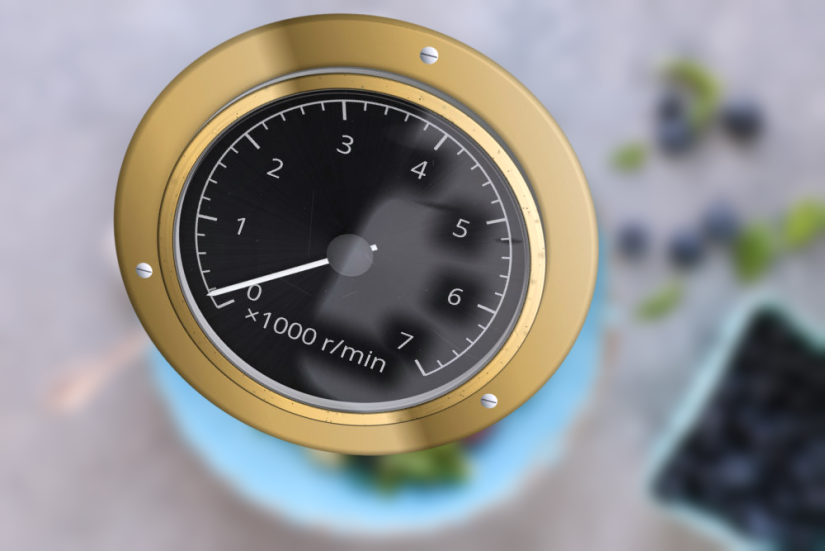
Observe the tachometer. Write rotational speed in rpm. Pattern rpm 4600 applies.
rpm 200
